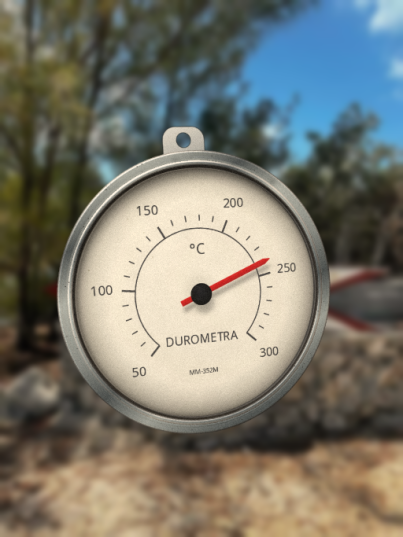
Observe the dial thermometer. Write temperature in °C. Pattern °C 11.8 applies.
°C 240
